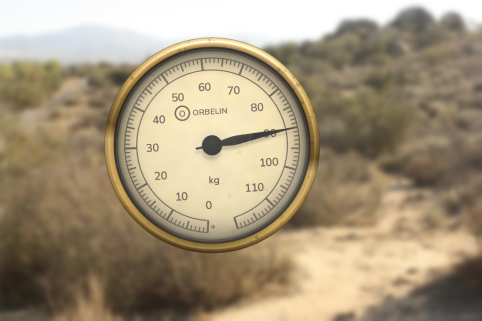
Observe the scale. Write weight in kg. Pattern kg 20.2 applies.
kg 90
